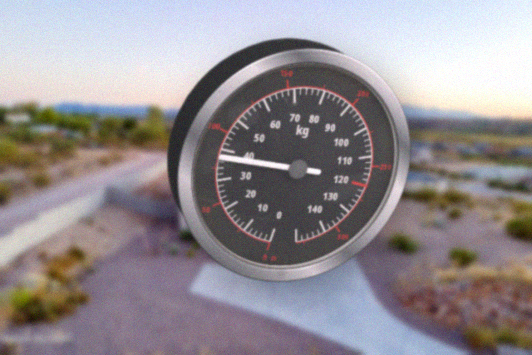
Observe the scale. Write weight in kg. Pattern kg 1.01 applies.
kg 38
